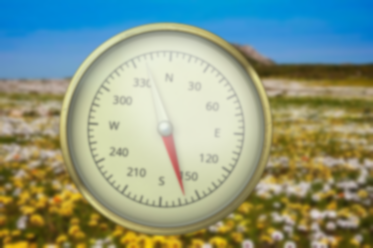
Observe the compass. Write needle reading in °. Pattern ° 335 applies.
° 160
